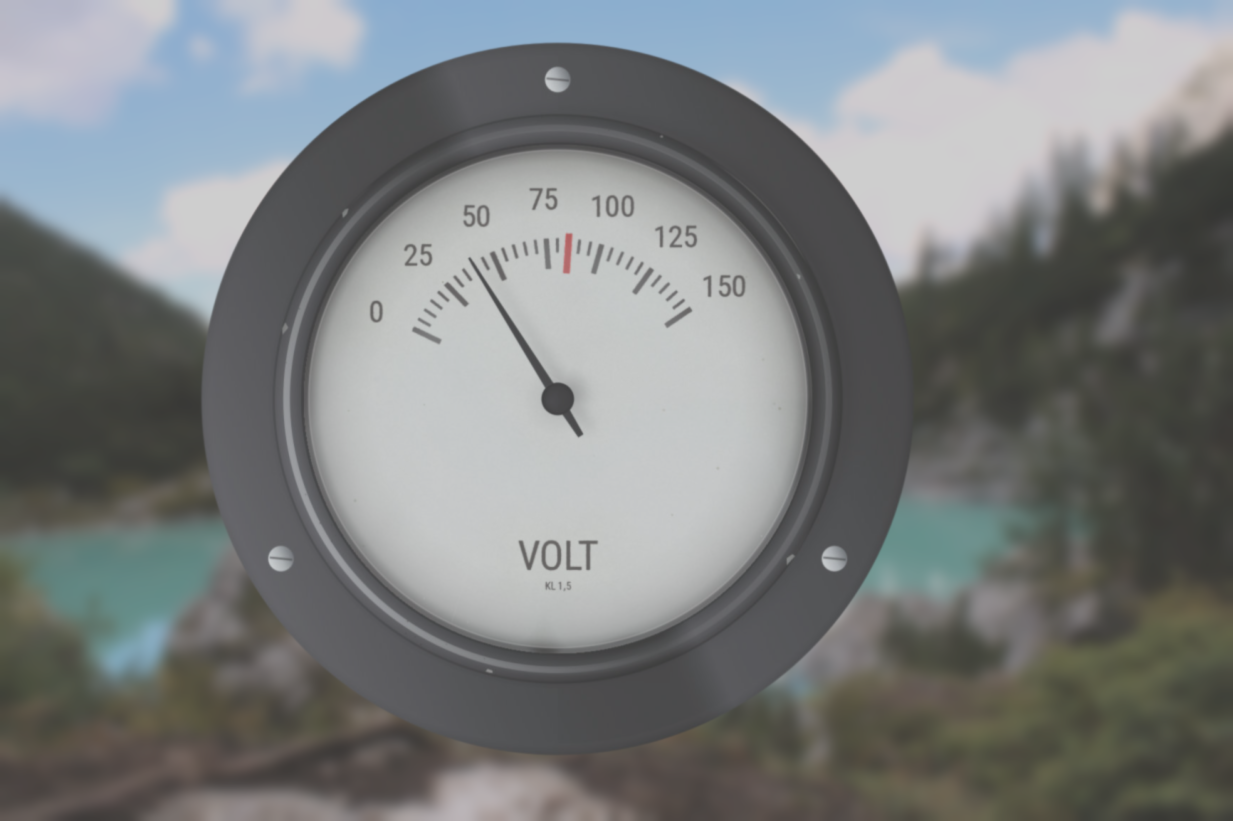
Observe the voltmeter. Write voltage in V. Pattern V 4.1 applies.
V 40
